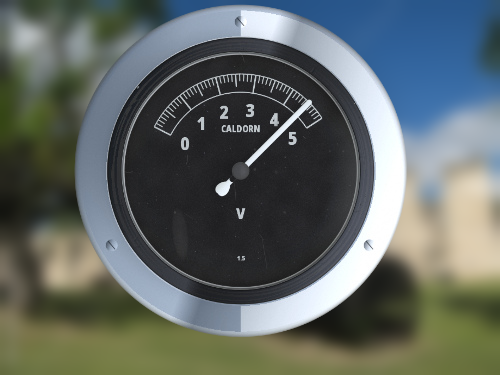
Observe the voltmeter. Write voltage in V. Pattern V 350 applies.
V 4.5
